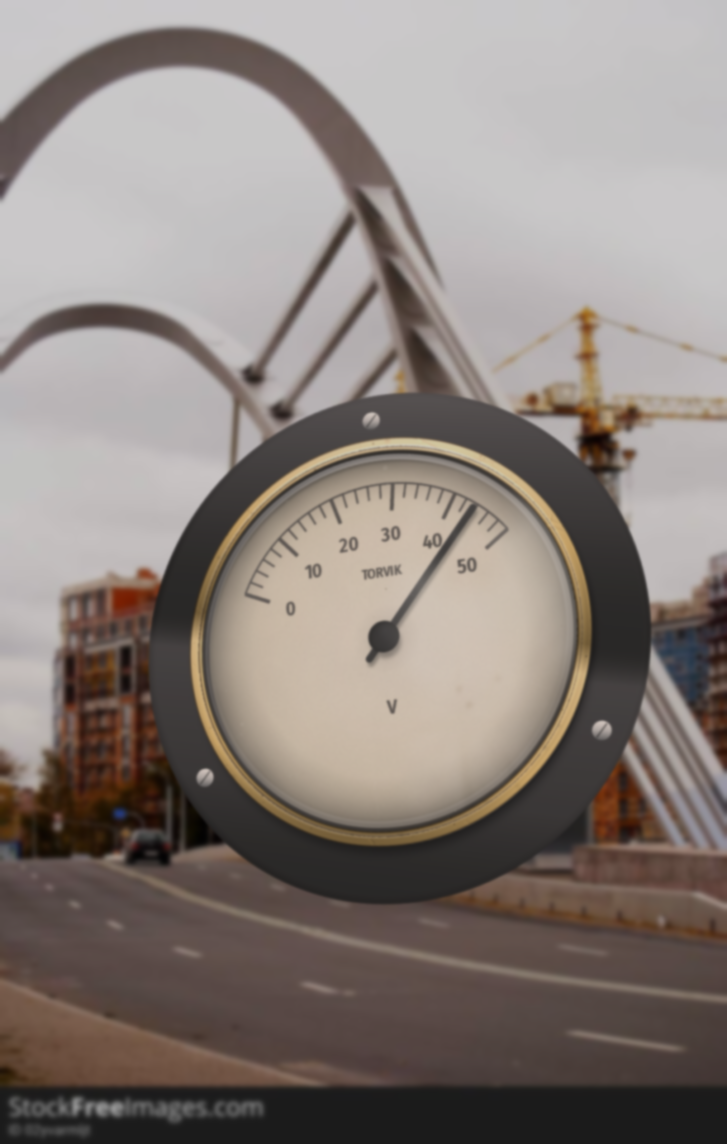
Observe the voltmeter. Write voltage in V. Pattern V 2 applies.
V 44
